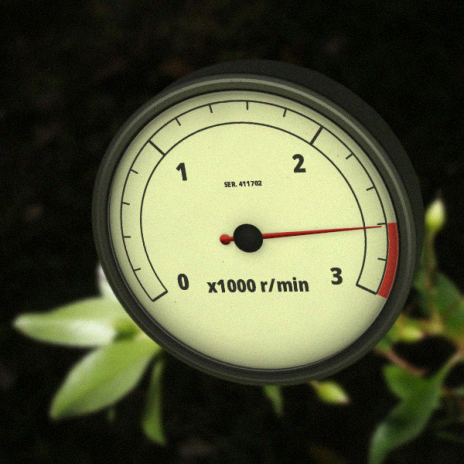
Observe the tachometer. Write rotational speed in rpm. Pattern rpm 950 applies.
rpm 2600
